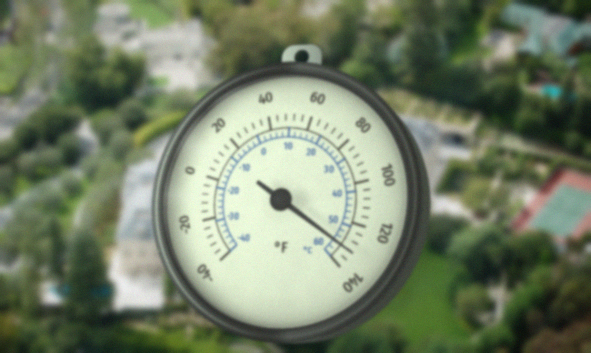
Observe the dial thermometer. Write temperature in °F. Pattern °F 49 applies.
°F 132
